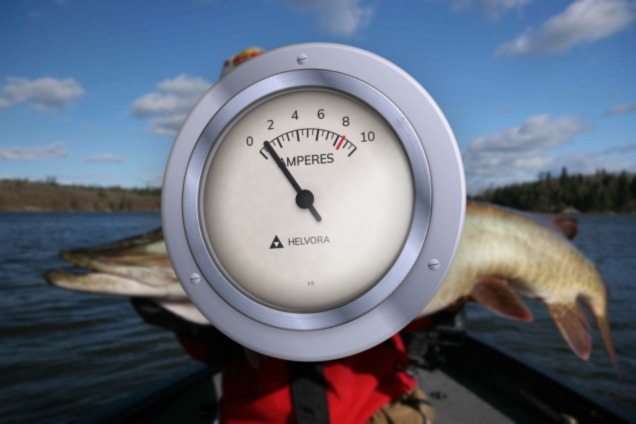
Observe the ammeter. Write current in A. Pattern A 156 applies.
A 1
